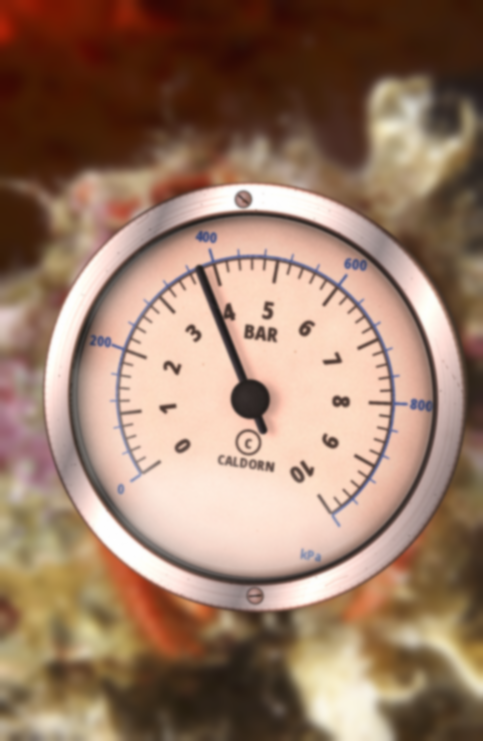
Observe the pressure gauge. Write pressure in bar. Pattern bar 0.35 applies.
bar 3.8
